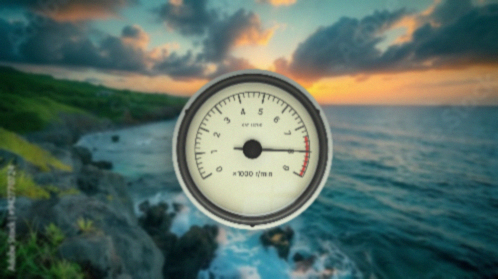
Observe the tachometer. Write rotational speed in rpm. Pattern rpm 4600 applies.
rpm 8000
